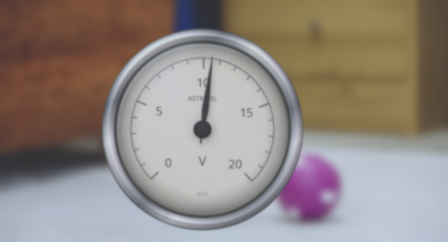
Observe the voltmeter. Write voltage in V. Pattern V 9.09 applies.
V 10.5
